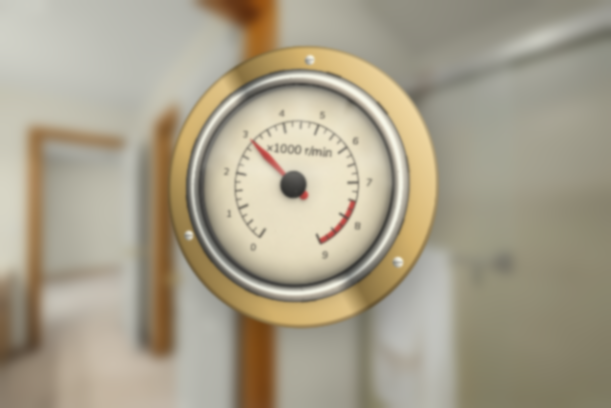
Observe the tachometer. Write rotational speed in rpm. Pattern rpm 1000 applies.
rpm 3000
